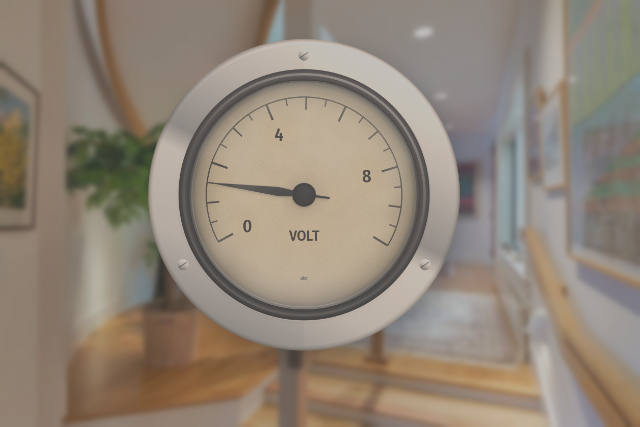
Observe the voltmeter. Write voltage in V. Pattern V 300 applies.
V 1.5
